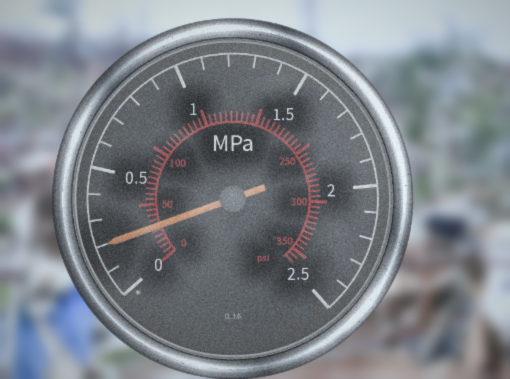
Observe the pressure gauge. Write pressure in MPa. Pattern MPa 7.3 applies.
MPa 0.2
